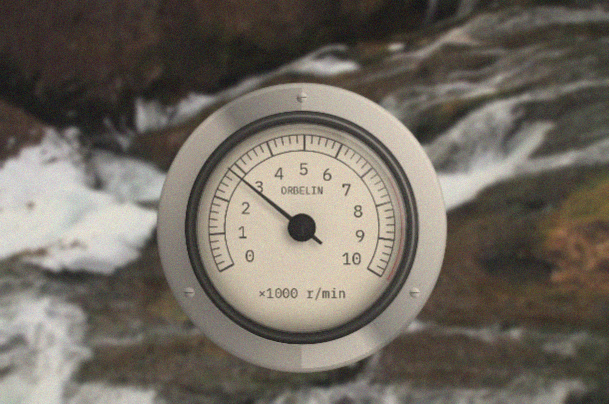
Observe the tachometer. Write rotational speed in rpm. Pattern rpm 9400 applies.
rpm 2800
